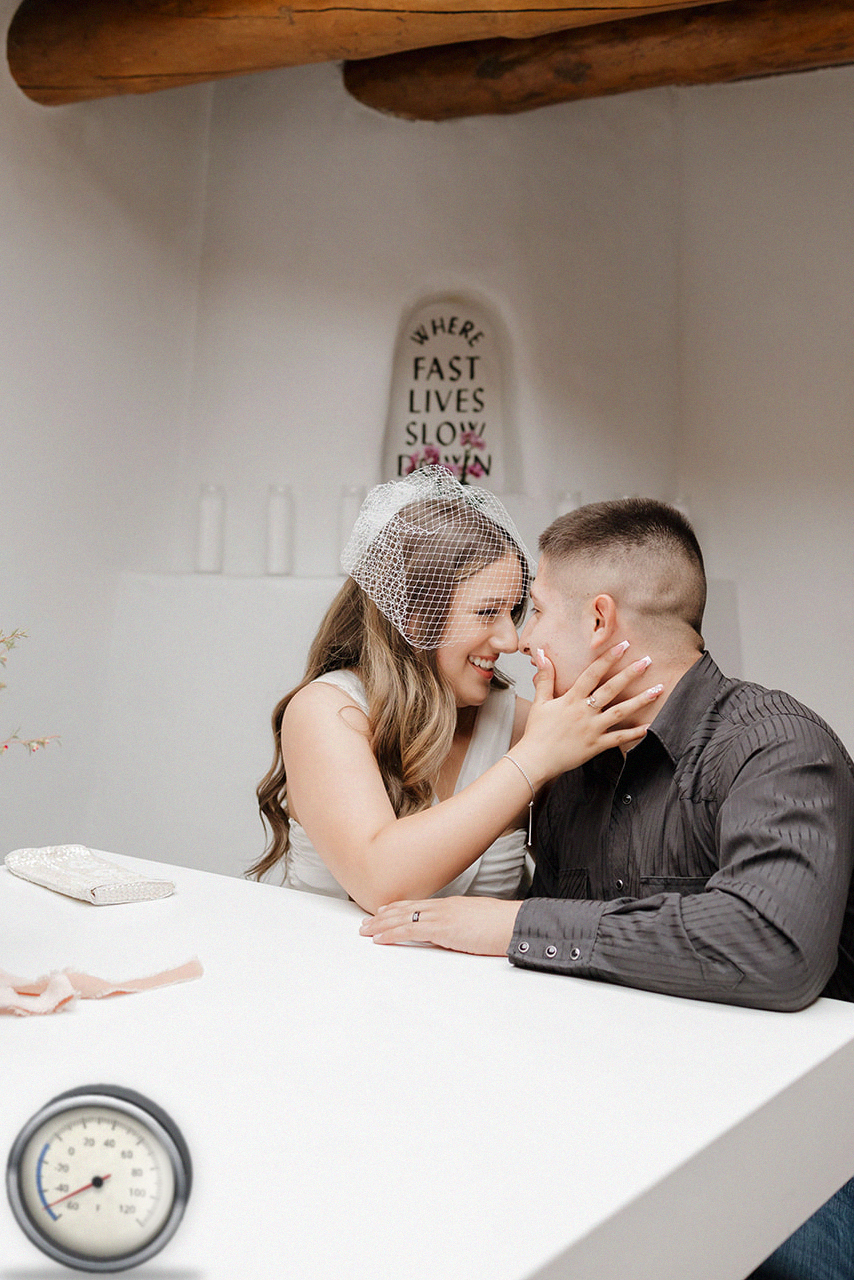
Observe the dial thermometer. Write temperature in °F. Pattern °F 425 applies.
°F -50
